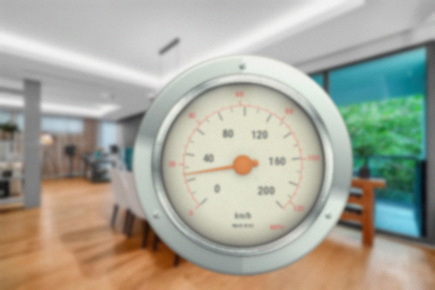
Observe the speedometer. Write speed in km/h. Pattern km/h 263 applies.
km/h 25
